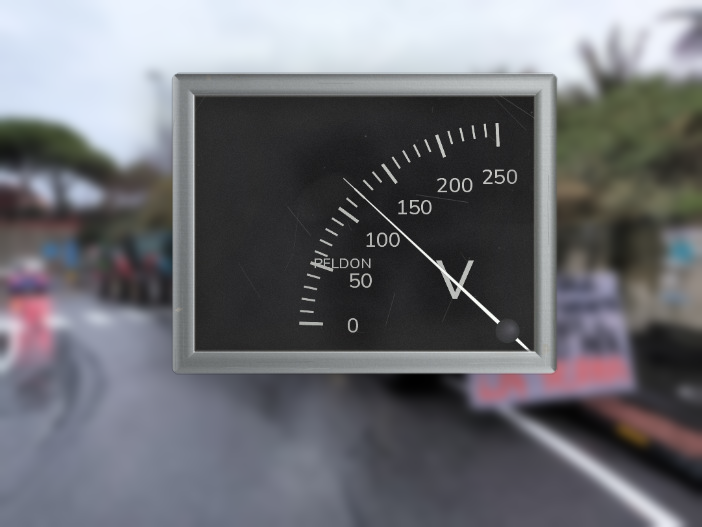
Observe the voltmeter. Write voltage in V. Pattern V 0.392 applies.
V 120
